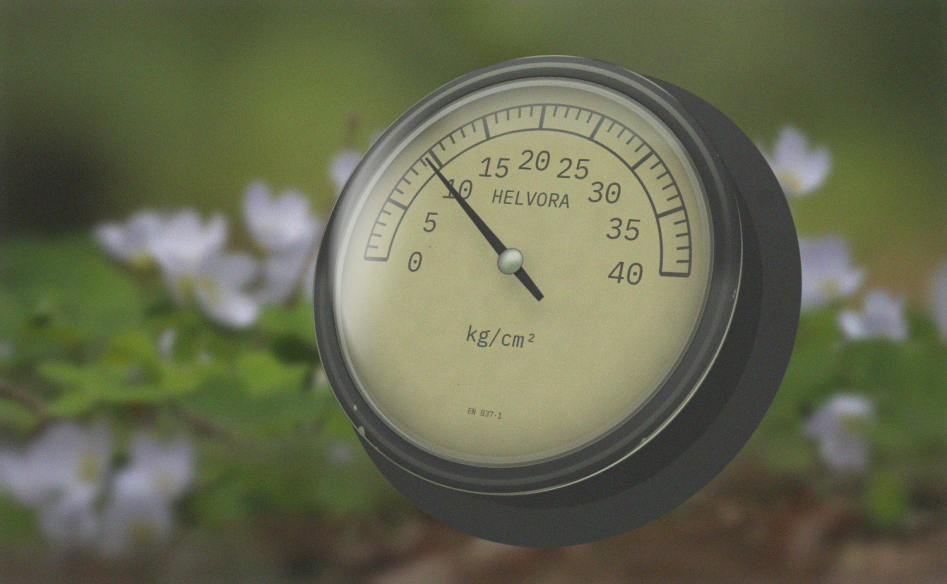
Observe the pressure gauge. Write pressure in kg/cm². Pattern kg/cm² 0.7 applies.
kg/cm² 9.5
